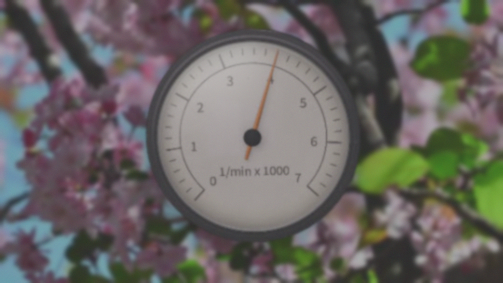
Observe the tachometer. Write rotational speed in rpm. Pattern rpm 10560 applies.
rpm 4000
